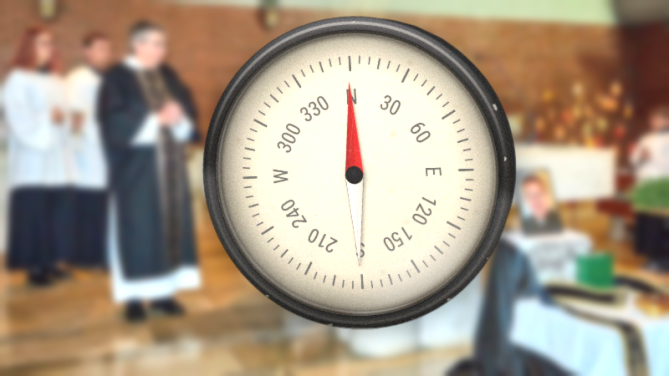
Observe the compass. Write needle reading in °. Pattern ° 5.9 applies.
° 0
